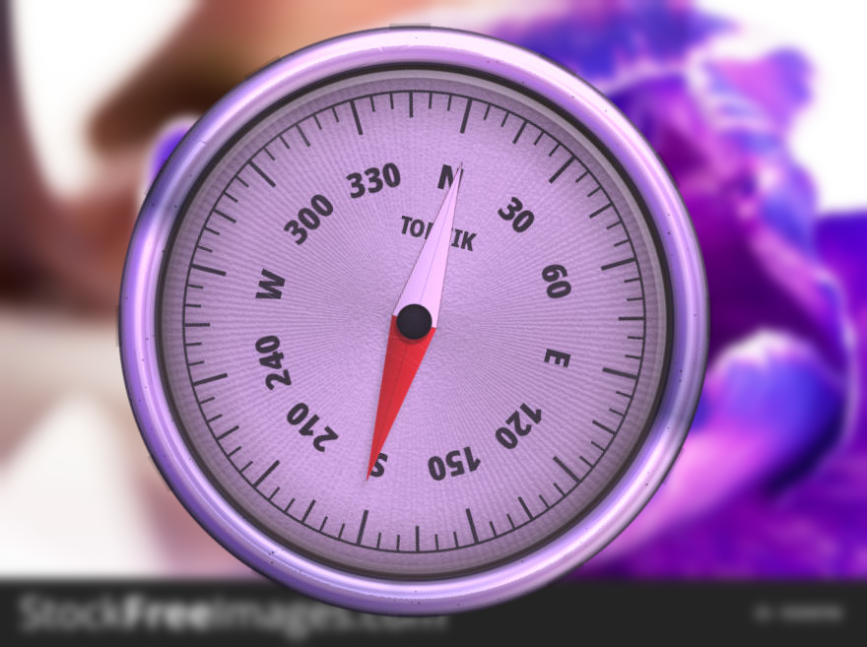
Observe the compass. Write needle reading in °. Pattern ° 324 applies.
° 182.5
